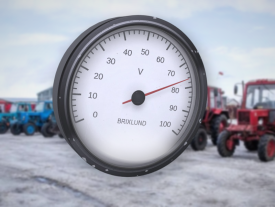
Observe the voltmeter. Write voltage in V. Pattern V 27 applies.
V 76
